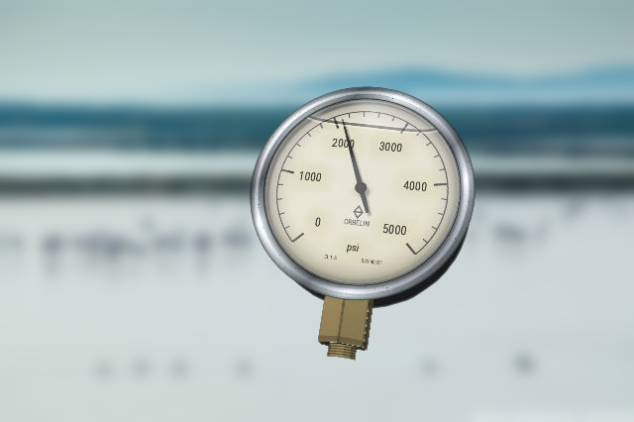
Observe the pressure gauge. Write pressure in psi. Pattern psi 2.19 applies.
psi 2100
